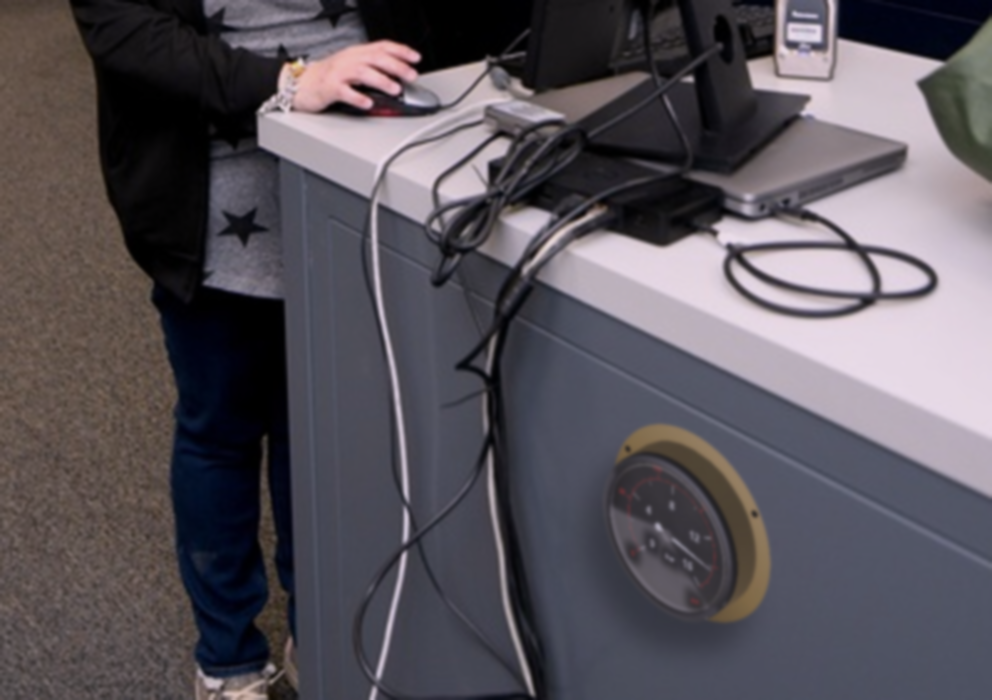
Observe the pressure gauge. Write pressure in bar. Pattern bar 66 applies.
bar 14
